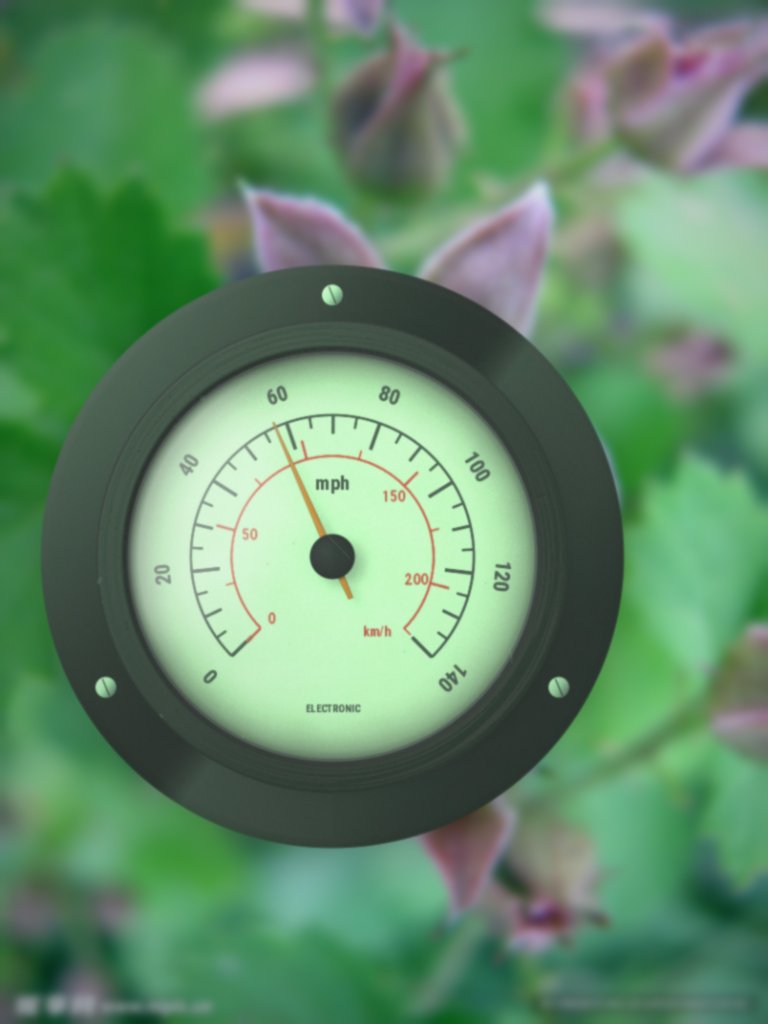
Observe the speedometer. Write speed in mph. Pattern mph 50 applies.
mph 57.5
